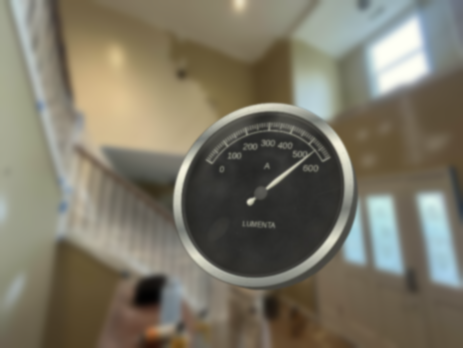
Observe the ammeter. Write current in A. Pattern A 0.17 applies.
A 550
